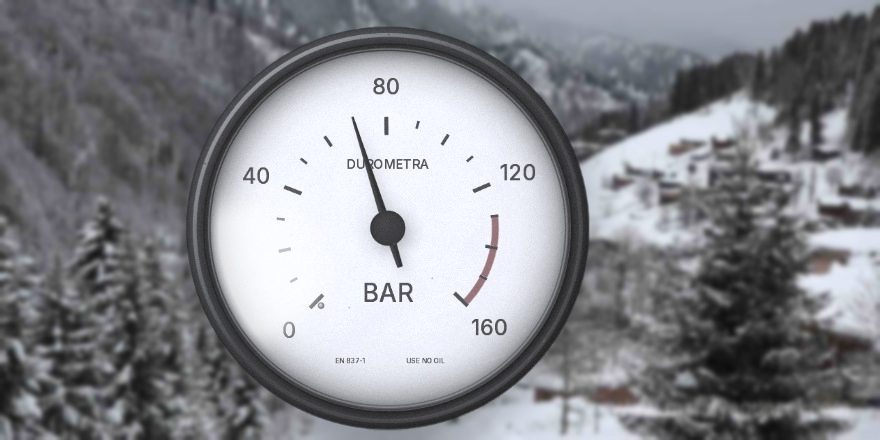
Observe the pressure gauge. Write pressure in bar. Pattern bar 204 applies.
bar 70
